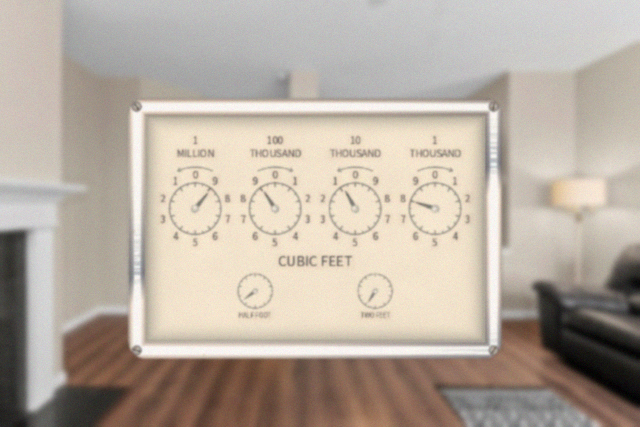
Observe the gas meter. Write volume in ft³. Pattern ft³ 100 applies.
ft³ 890800
